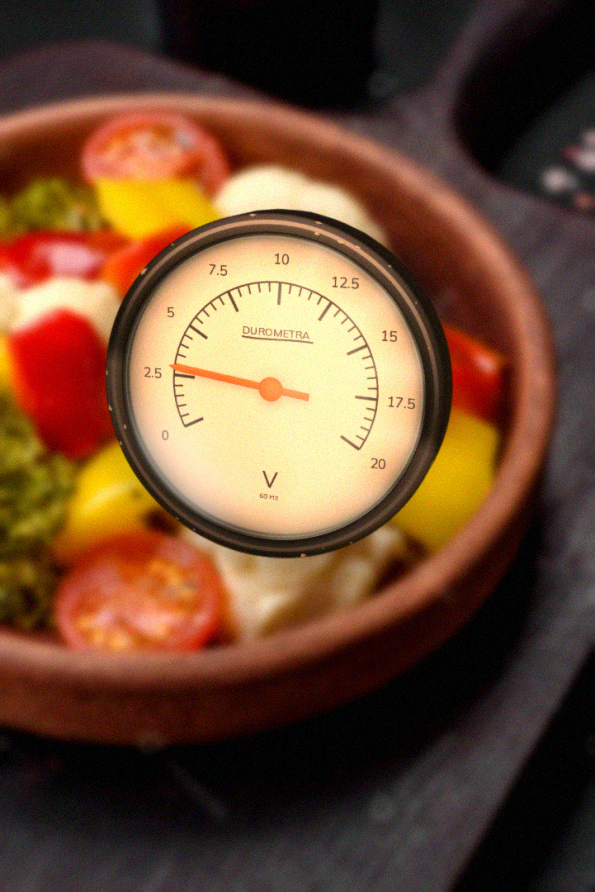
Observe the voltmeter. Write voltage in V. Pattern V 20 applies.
V 3
